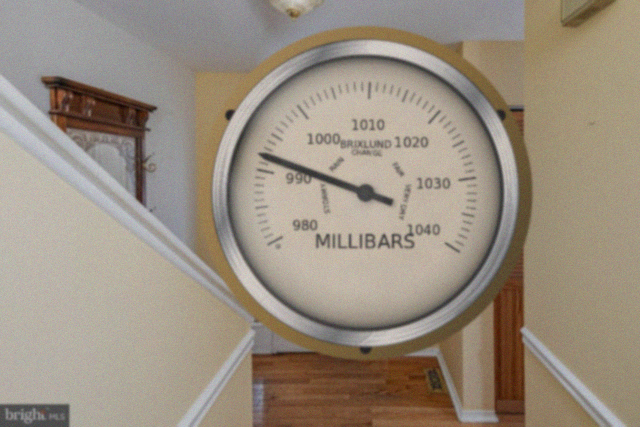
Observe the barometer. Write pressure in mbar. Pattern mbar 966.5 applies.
mbar 992
